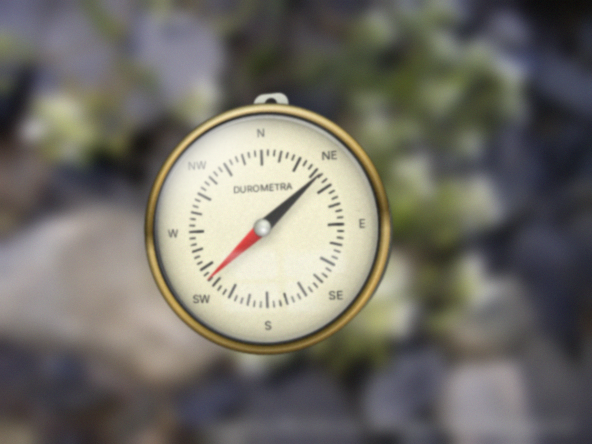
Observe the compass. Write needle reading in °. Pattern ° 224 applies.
° 230
